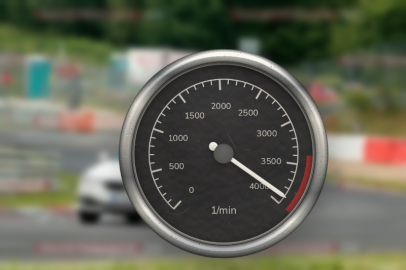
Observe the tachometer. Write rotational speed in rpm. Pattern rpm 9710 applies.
rpm 3900
